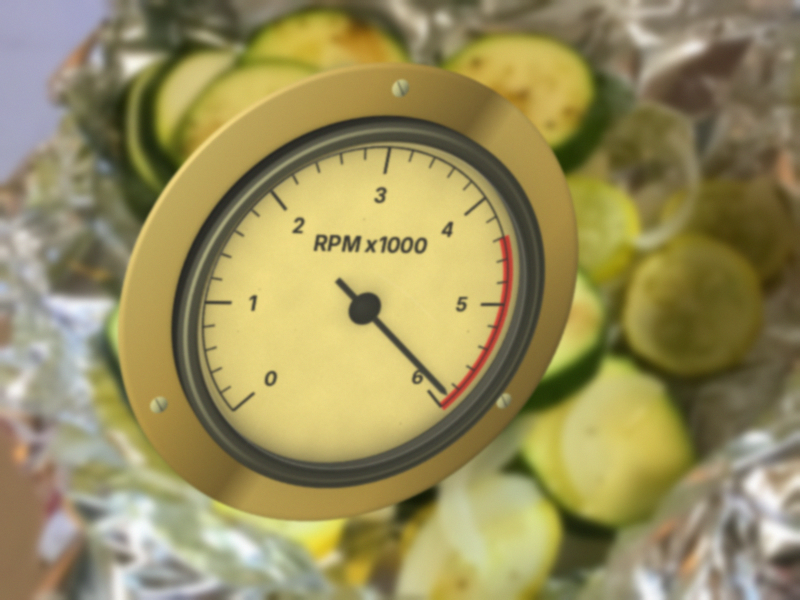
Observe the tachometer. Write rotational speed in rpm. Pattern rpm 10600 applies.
rpm 5900
